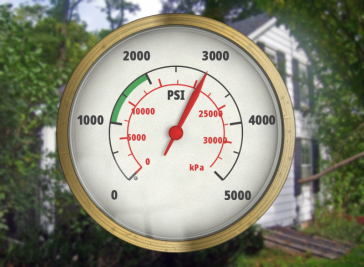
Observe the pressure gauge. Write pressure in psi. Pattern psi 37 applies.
psi 3000
